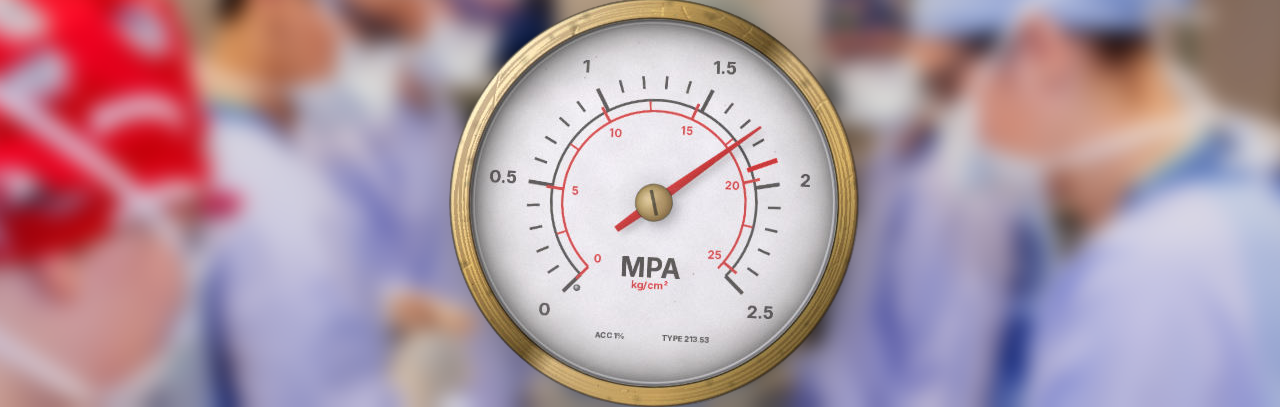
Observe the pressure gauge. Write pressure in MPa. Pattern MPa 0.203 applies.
MPa 1.75
